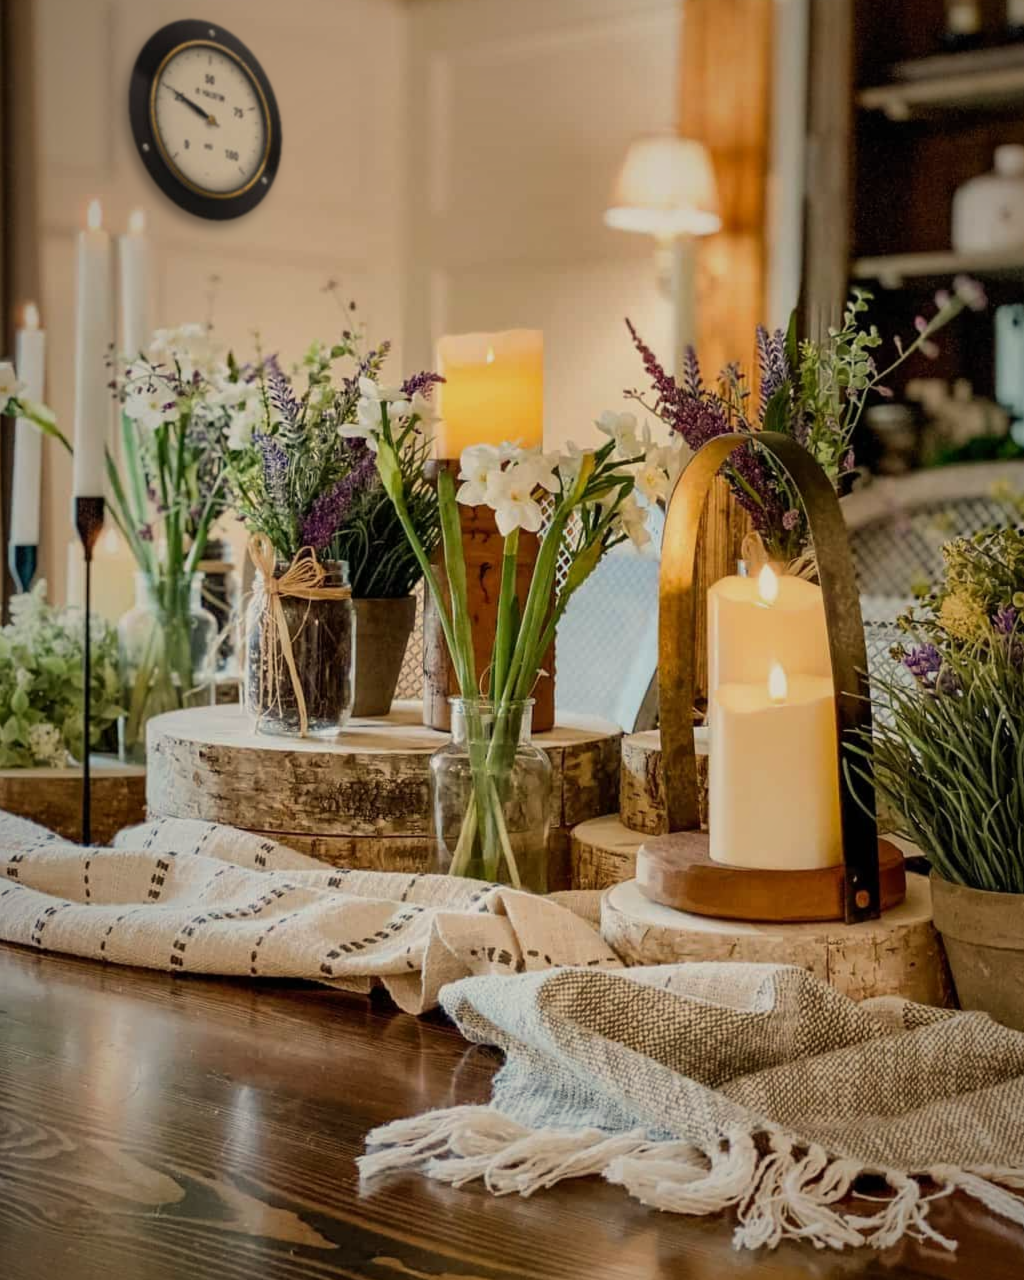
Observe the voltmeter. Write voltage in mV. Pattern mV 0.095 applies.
mV 25
